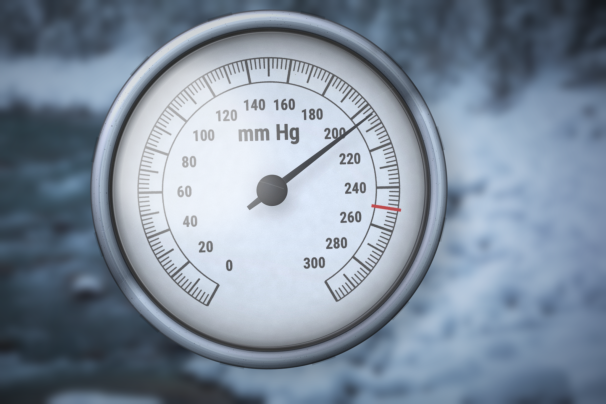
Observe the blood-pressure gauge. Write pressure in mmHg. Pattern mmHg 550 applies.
mmHg 204
